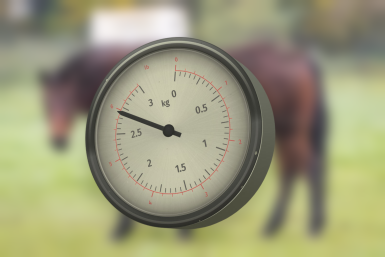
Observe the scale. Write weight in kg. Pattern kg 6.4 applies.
kg 2.7
